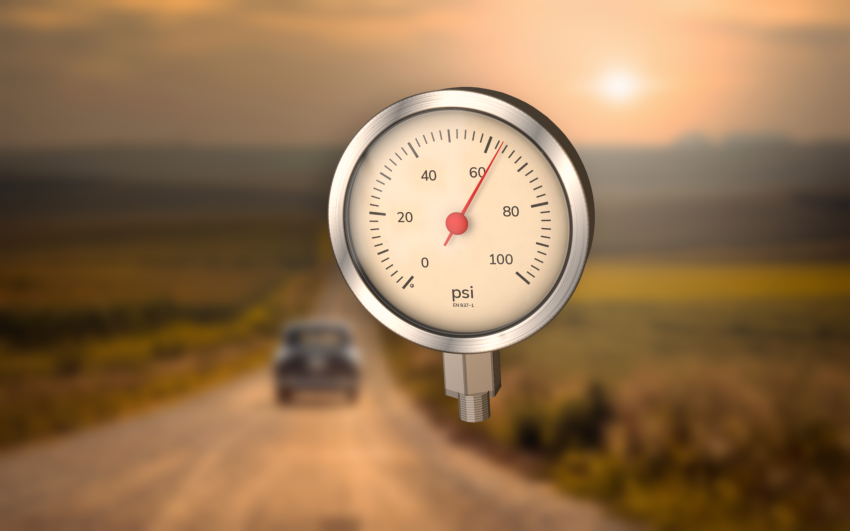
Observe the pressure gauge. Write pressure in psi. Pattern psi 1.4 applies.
psi 63
